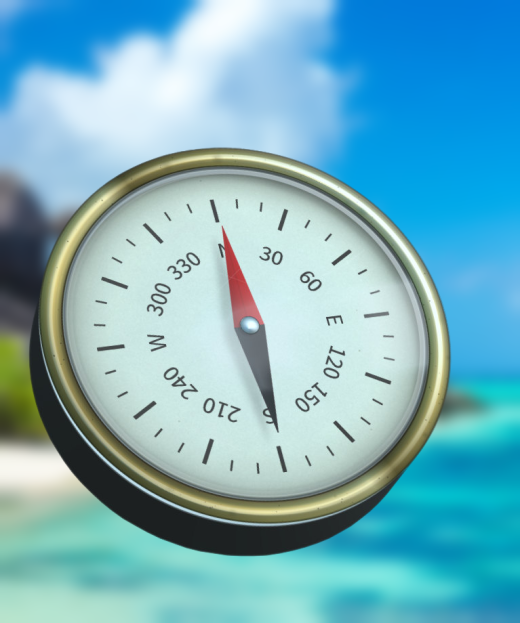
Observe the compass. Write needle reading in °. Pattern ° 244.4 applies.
° 0
